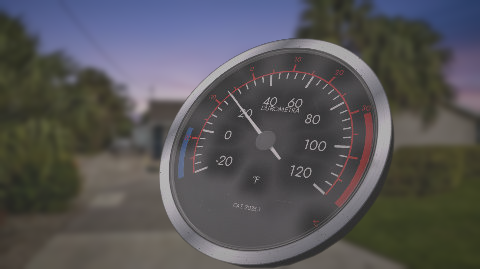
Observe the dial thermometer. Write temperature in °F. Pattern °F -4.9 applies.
°F 20
